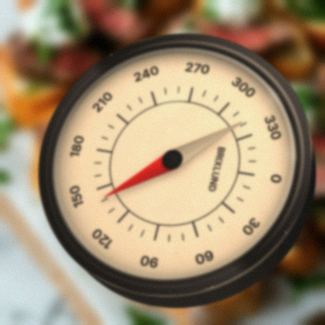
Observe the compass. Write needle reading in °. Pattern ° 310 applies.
° 140
